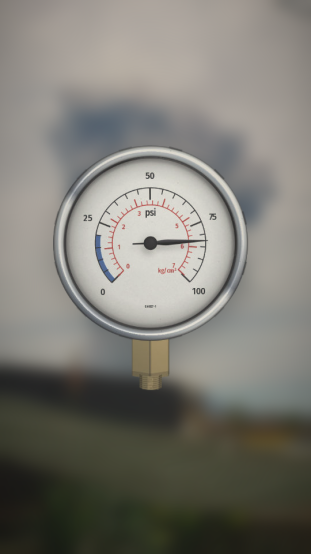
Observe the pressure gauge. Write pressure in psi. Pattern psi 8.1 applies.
psi 82.5
